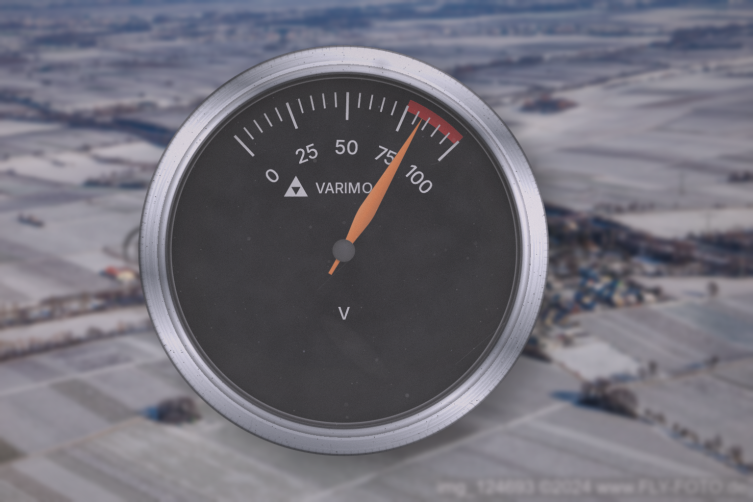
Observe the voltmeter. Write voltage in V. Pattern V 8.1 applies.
V 82.5
